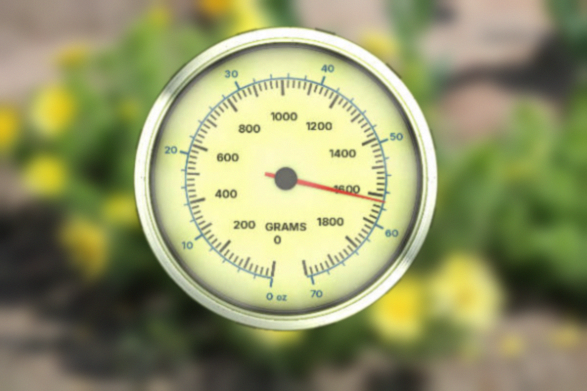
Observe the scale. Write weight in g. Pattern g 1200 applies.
g 1620
